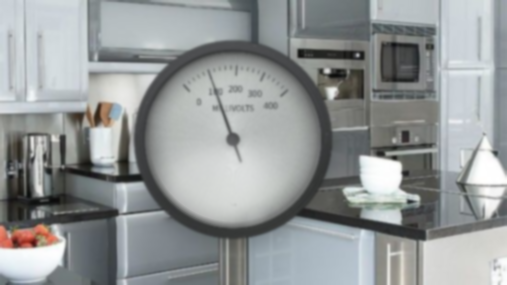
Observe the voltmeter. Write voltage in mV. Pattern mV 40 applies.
mV 100
